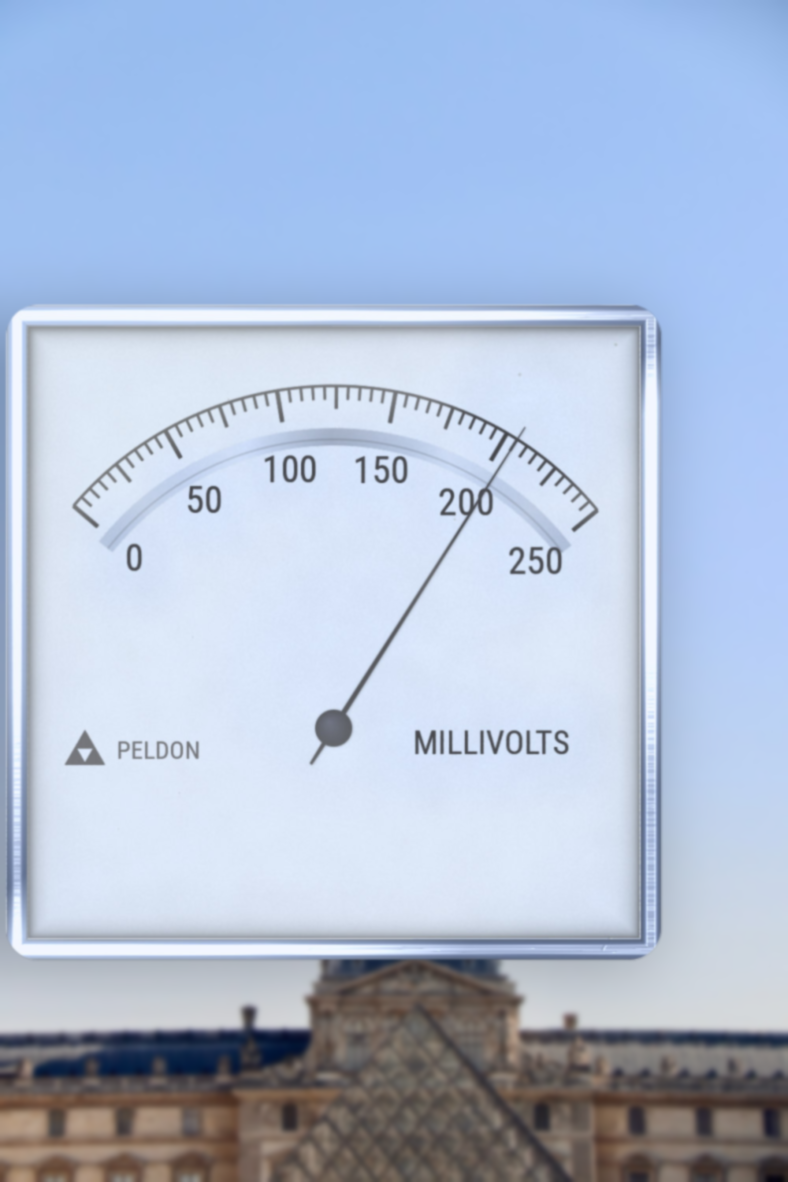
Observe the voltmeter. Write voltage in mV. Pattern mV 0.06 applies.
mV 205
